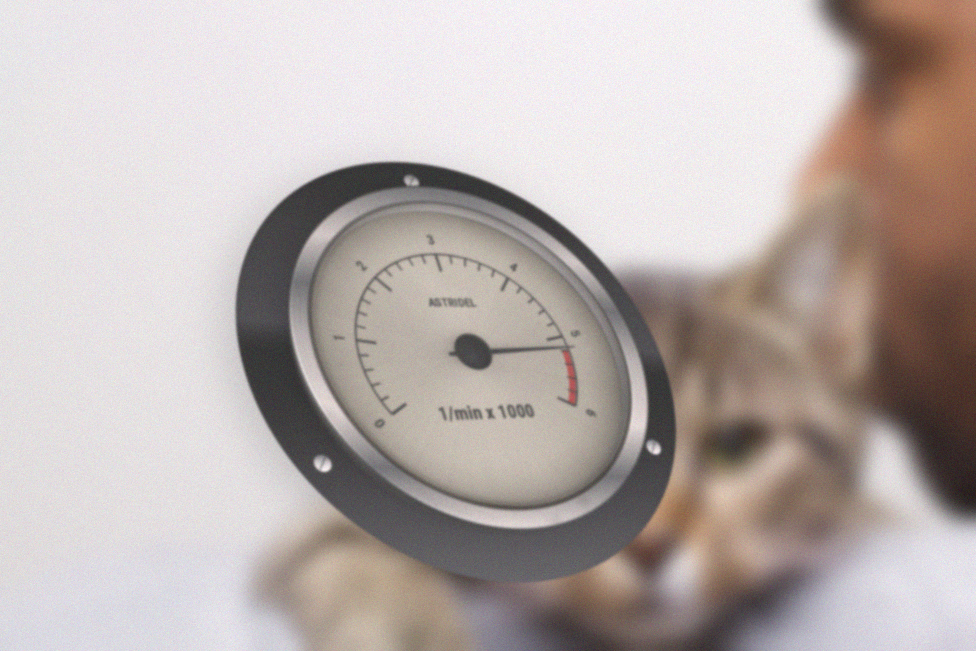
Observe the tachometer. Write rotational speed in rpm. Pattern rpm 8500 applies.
rpm 5200
